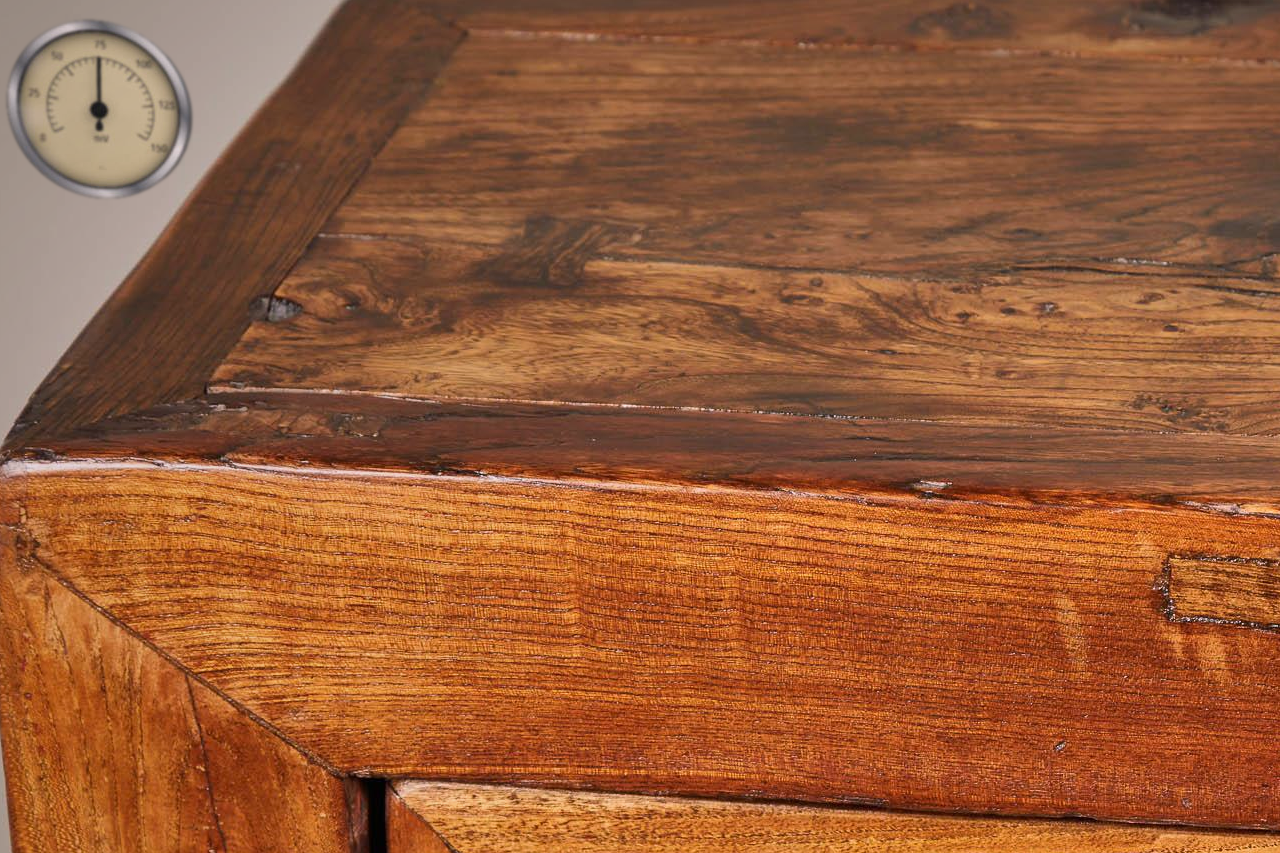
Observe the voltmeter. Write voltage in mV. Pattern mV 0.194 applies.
mV 75
